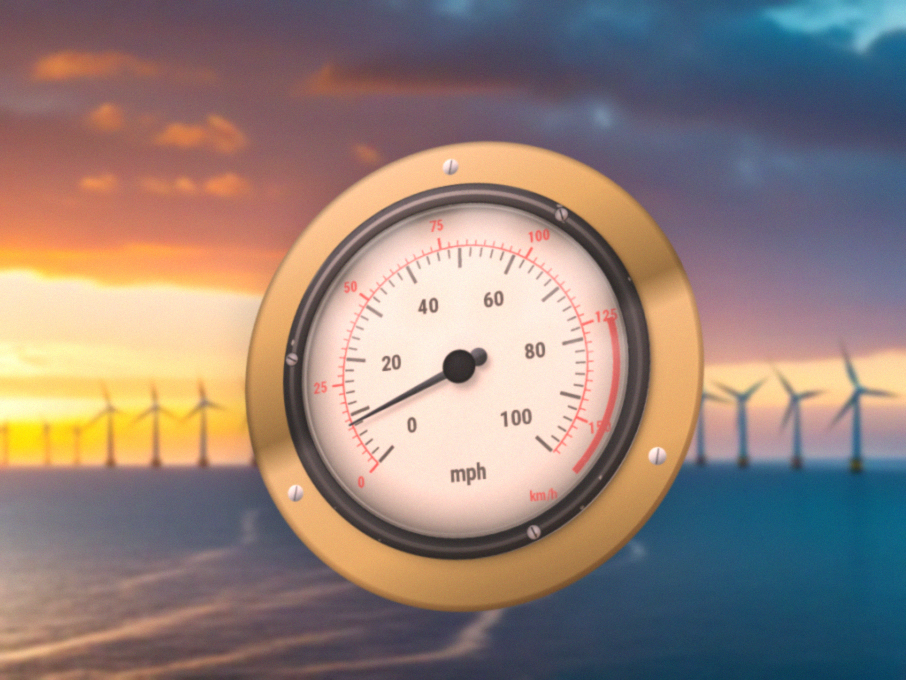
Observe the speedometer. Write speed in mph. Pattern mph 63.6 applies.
mph 8
